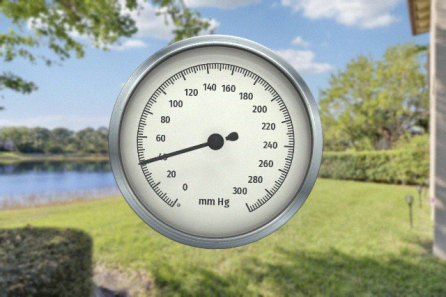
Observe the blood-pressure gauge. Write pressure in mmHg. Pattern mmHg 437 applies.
mmHg 40
